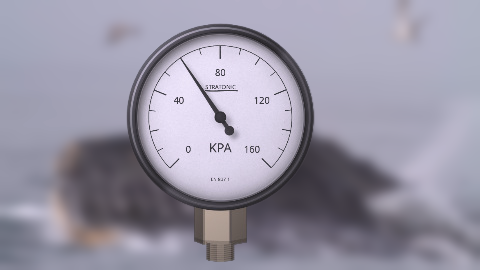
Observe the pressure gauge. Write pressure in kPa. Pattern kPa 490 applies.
kPa 60
